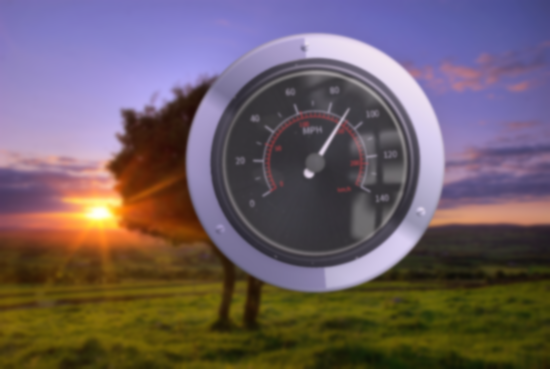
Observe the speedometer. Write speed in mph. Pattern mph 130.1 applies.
mph 90
